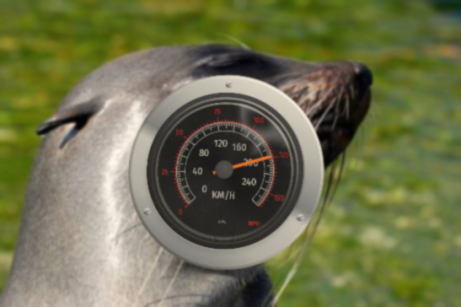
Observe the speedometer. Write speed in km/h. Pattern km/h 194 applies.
km/h 200
